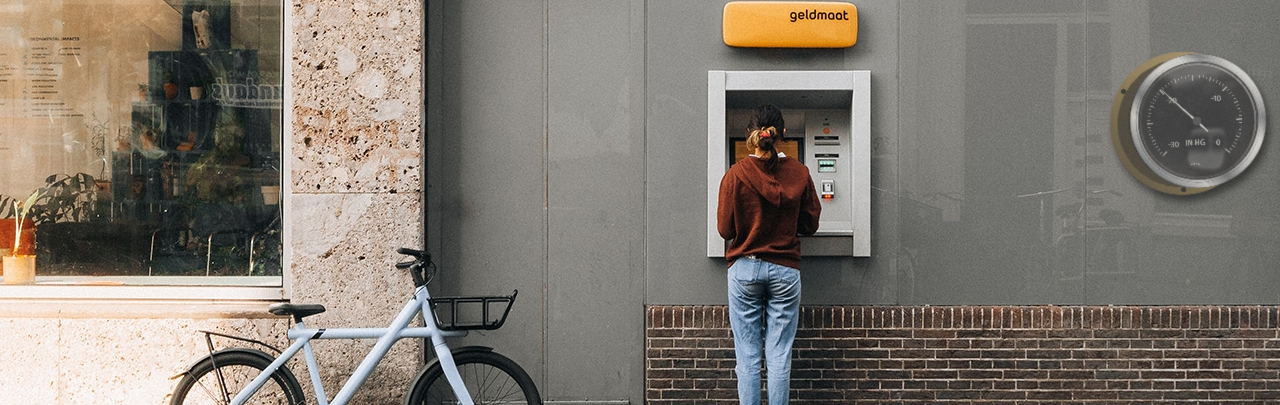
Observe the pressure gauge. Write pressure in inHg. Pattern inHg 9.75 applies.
inHg -20
